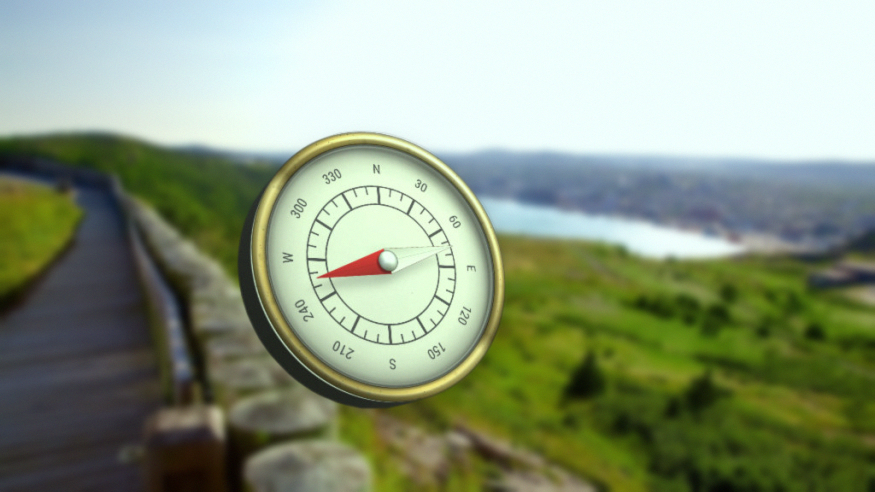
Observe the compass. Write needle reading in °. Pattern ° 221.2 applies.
° 255
